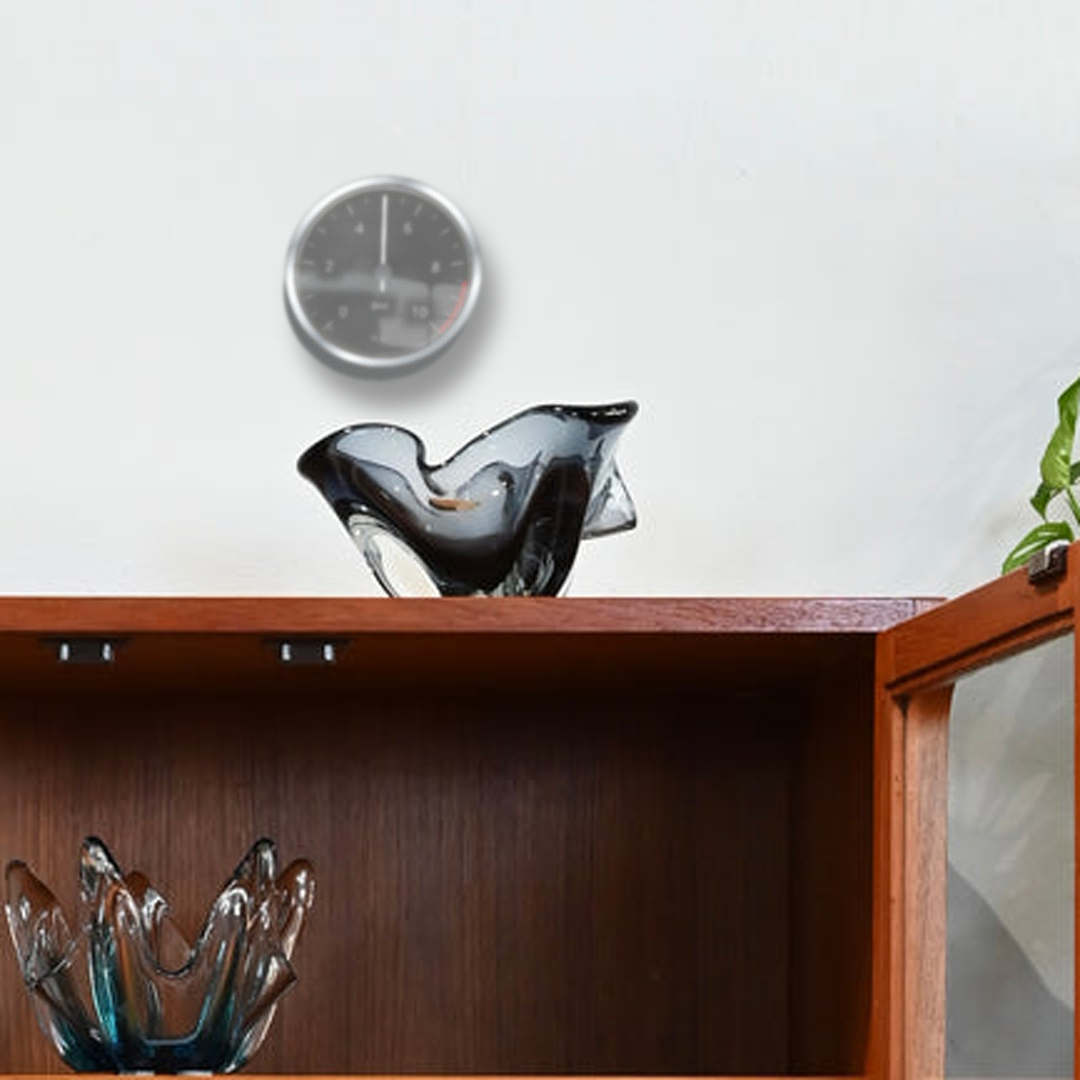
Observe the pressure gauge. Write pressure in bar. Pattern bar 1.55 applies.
bar 5
